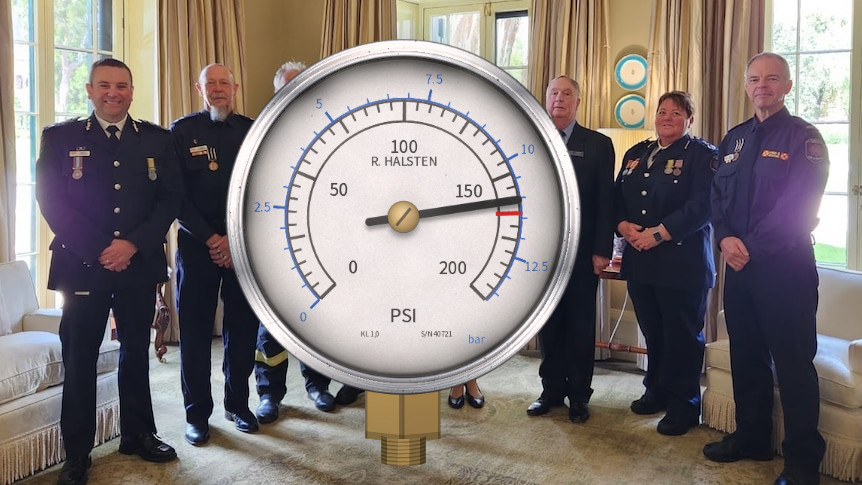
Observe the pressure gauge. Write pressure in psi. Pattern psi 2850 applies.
psi 160
